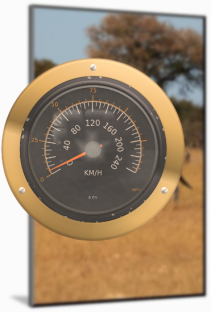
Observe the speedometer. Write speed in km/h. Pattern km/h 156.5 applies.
km/h 5
